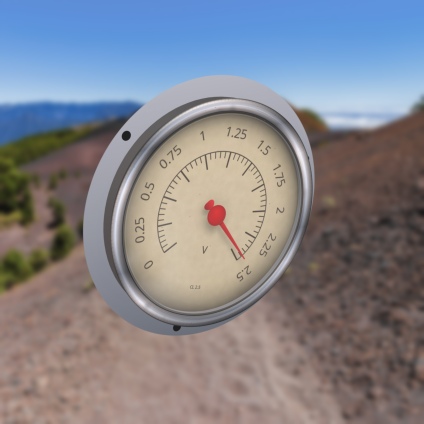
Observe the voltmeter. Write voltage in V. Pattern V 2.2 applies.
V 2.45
